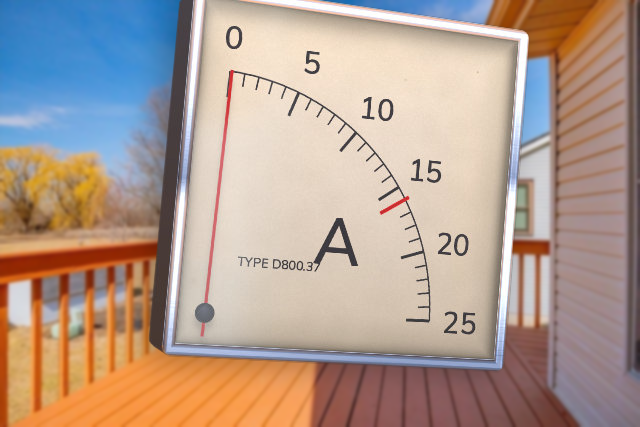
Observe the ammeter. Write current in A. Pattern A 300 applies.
A 0
